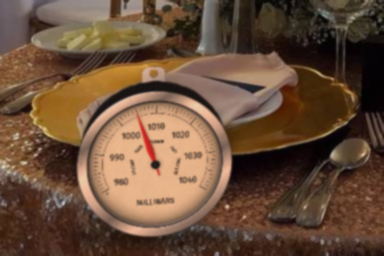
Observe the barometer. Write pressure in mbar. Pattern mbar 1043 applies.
mbar 1005
